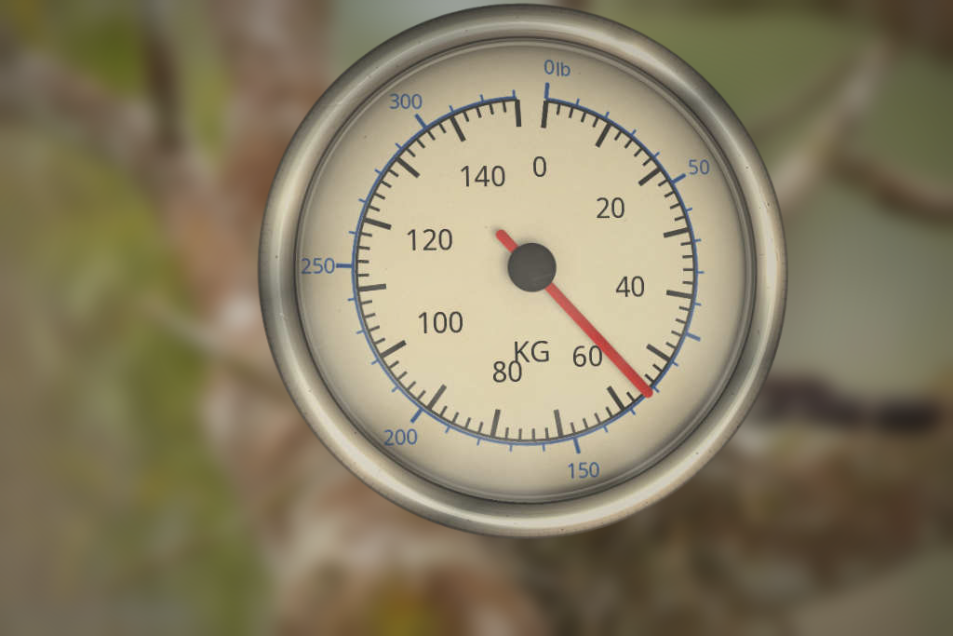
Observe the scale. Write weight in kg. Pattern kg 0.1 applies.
kg 56
